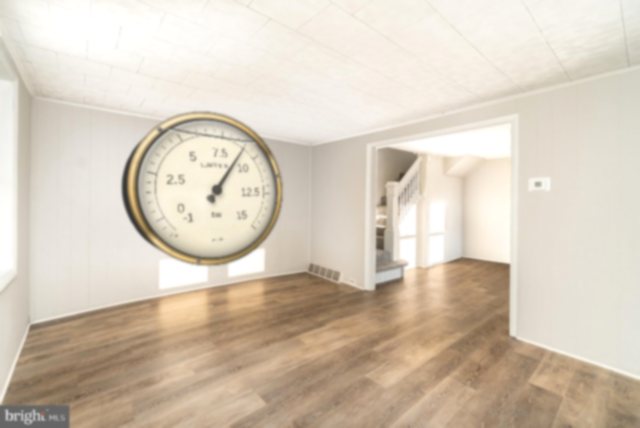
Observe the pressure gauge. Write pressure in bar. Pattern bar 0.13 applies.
bar 9
